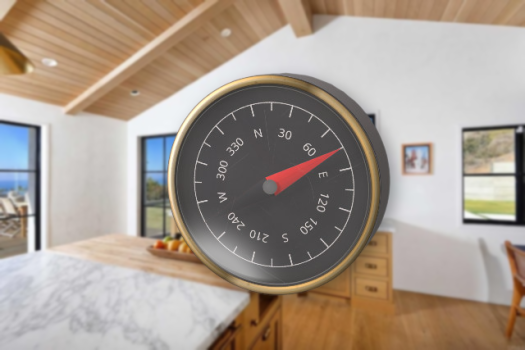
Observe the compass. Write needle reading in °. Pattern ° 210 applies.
° 75
